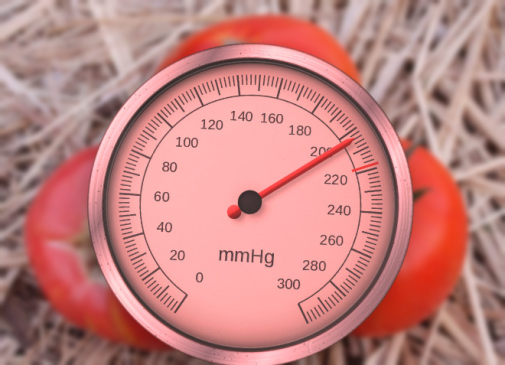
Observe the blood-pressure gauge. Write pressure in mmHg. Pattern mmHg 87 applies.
mmHg 204
